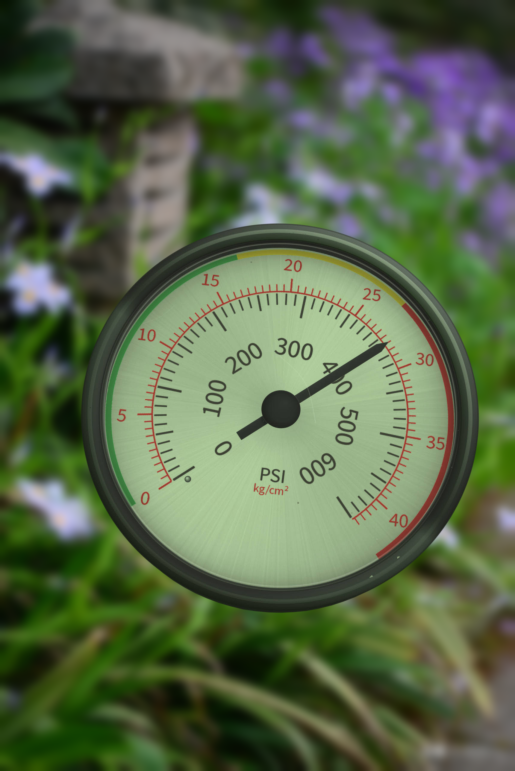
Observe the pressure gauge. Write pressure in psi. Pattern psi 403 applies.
psi 400
